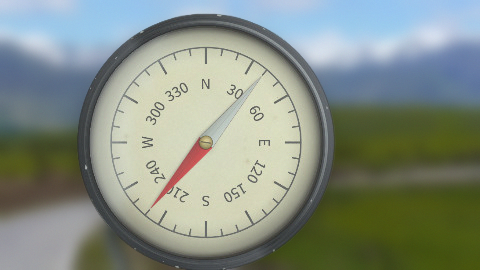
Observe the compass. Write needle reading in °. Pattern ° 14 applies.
° 220
